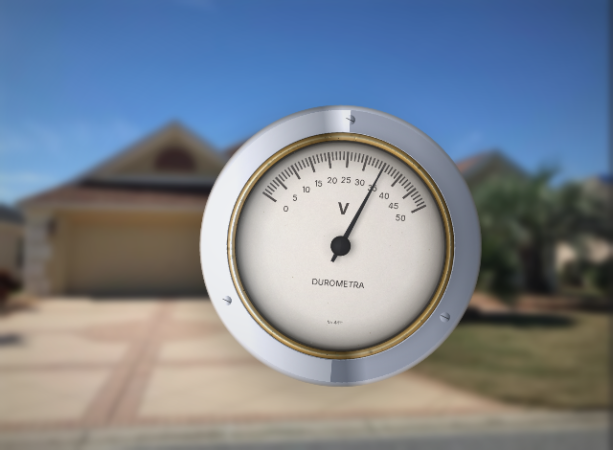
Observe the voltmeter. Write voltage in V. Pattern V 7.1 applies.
V 35
